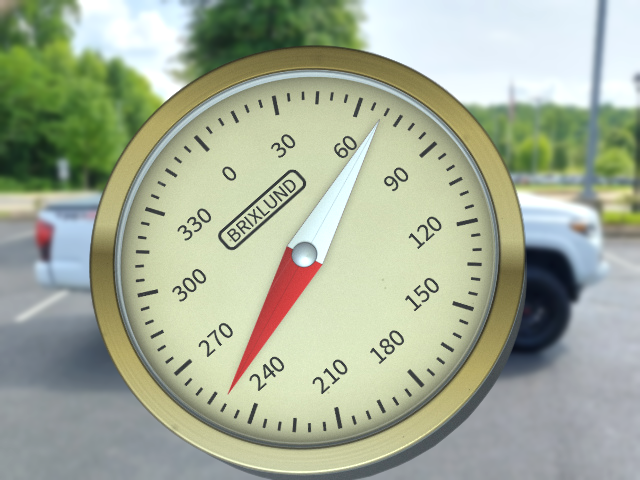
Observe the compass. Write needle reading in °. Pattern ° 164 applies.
° 250
